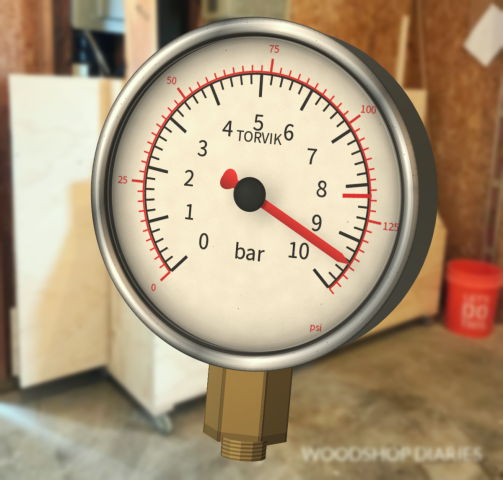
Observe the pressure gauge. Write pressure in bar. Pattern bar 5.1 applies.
bar 9.4
